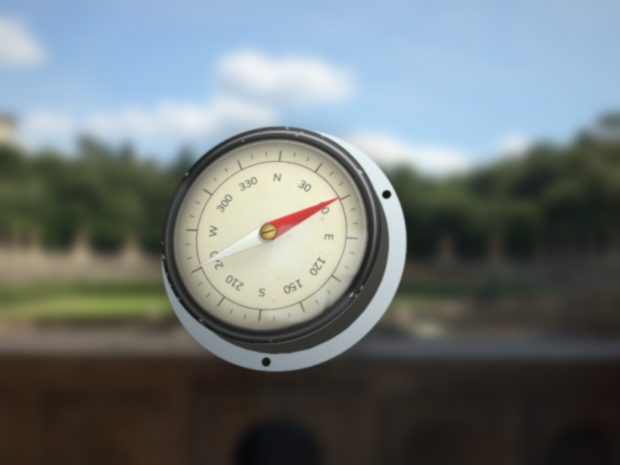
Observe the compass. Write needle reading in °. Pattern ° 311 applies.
° 60
